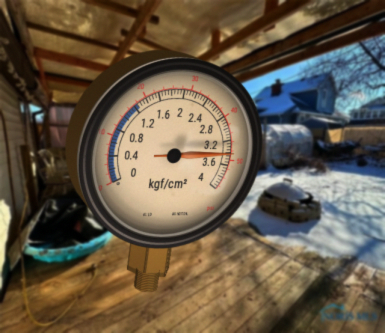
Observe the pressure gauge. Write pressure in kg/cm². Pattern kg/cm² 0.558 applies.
kg/cm² 3.4
